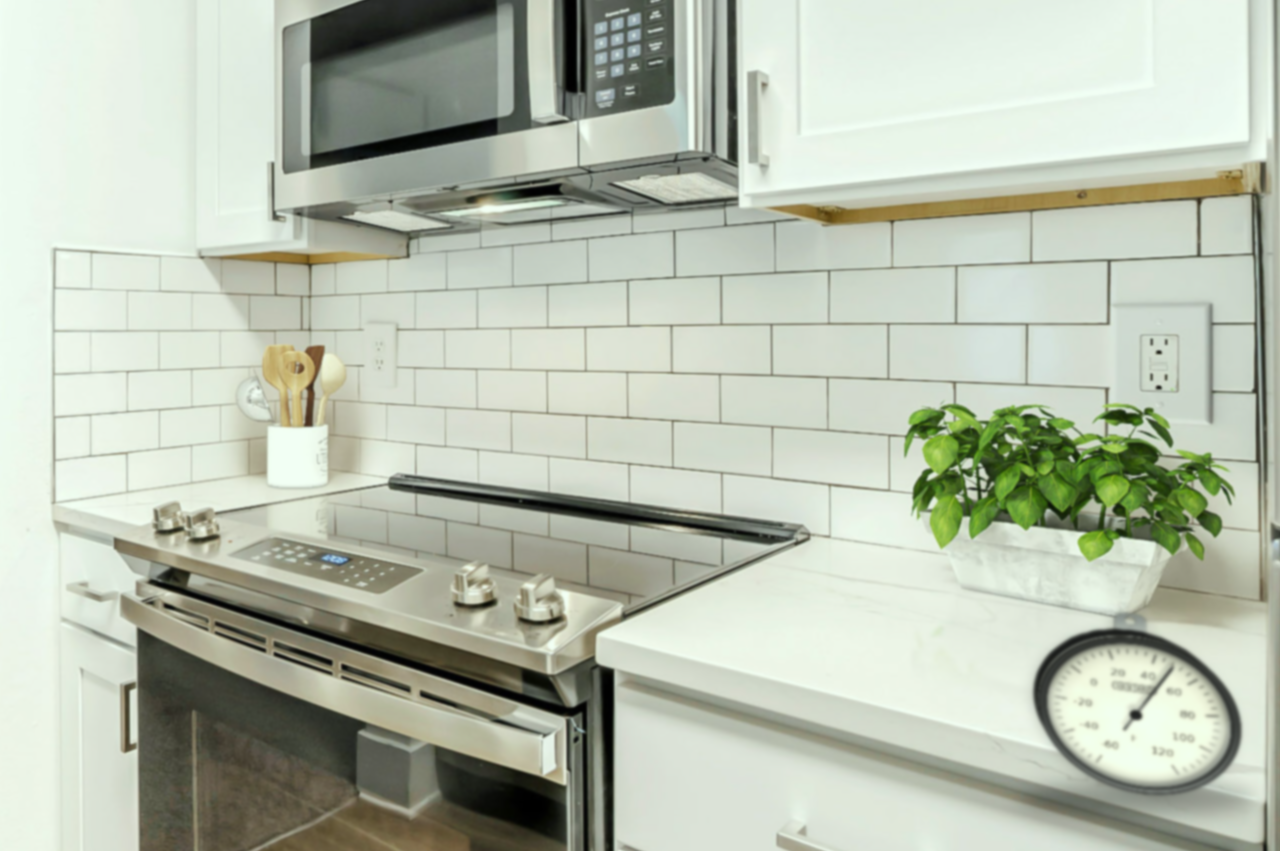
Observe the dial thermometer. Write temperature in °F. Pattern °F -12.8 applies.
°F 48
